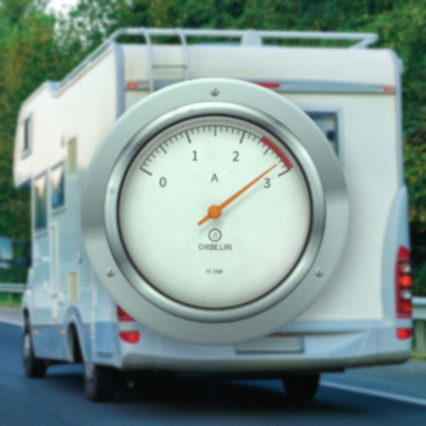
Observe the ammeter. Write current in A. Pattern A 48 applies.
A 2.8
